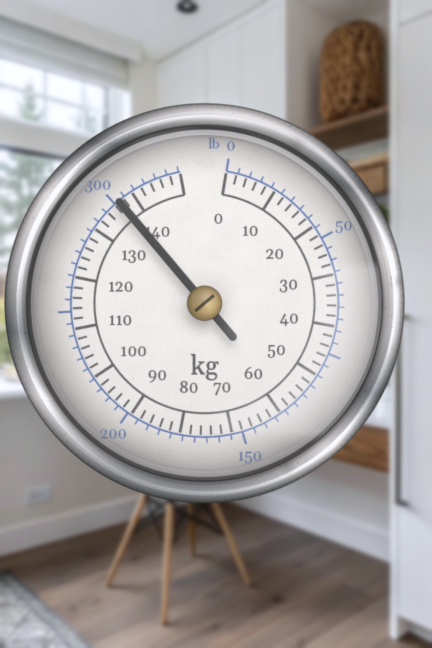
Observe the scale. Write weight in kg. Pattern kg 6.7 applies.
kg 137
